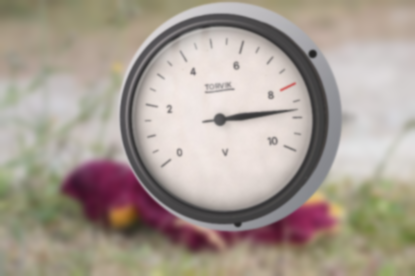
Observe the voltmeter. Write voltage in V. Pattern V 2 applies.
V 8.75
